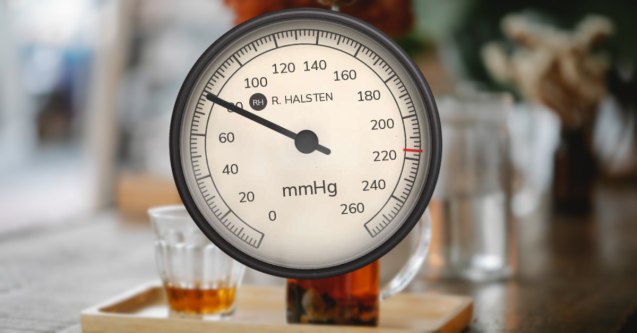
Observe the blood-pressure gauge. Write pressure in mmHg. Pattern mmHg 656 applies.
mmHg 78
